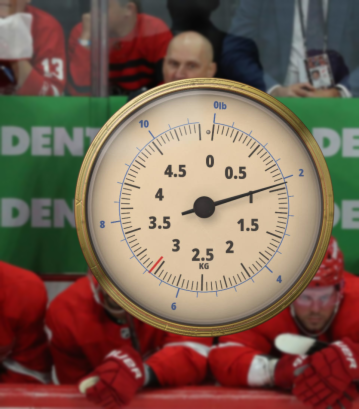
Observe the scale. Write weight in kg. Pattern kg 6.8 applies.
kg 0.95
